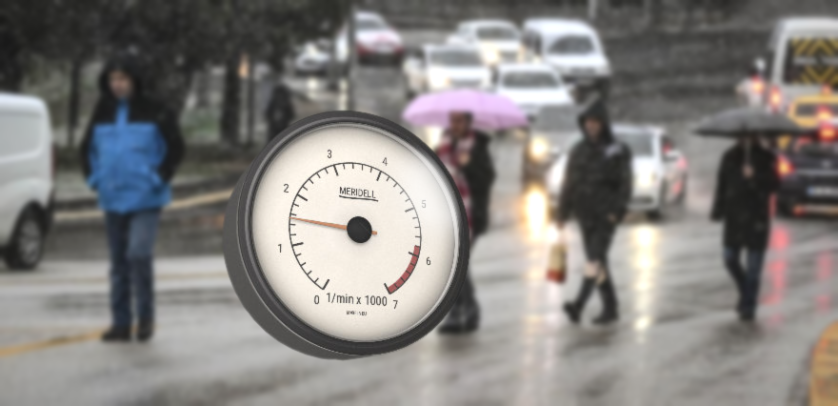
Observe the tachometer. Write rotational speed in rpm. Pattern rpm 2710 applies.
rpm 1500
